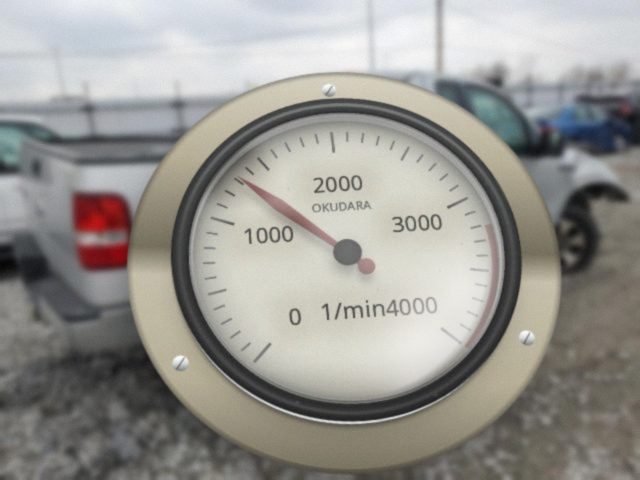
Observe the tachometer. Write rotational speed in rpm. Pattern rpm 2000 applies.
rpm 1300
